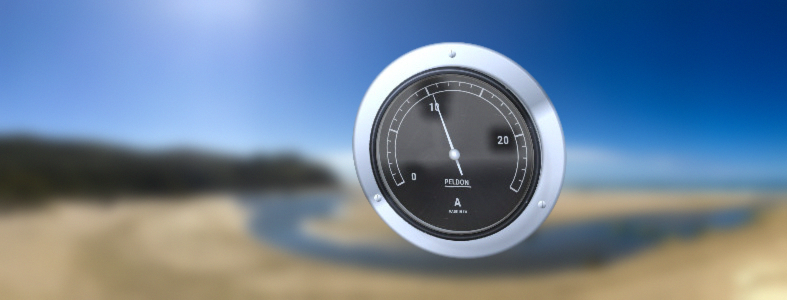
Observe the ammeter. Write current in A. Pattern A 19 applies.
A 10.5
